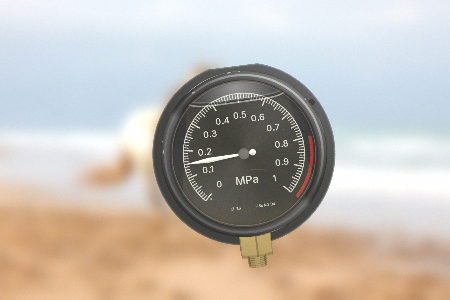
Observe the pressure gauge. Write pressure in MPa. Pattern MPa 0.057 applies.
MPa 0.15
